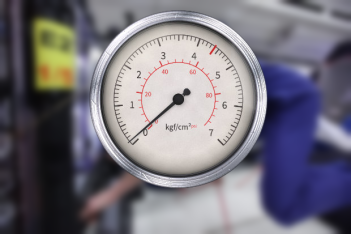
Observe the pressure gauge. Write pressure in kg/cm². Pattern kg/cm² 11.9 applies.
kg/cm² 0.1
